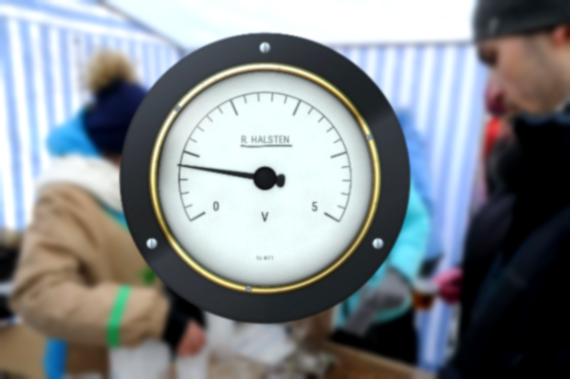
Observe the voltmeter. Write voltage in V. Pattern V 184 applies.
V 0.8
